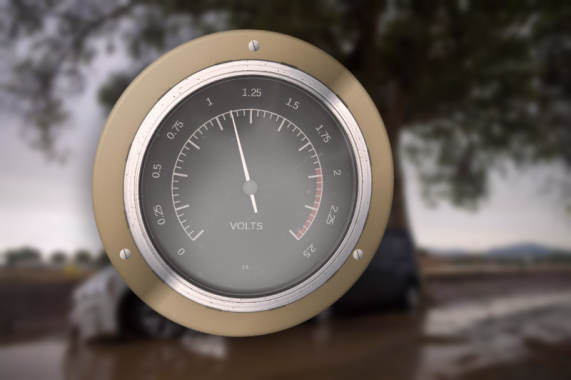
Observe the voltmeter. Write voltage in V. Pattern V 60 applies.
V 1.1
